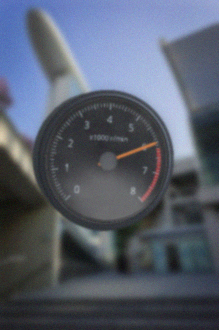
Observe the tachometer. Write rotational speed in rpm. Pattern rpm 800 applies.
rpm 6000
